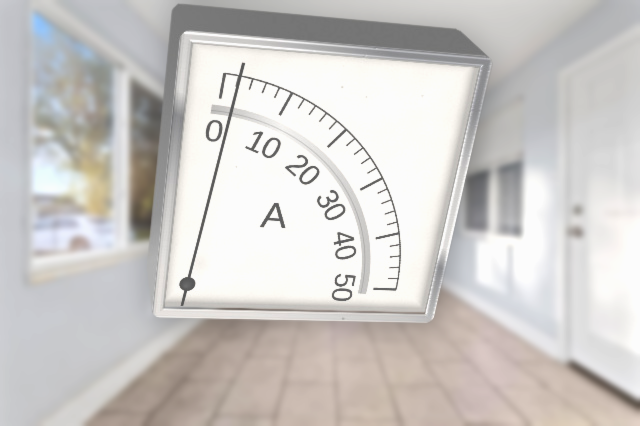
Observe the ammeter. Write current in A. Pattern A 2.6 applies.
A 2
